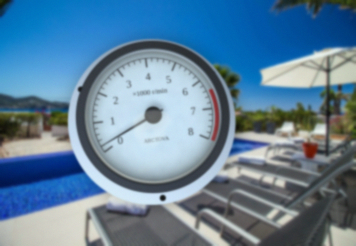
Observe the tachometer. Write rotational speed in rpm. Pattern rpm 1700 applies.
rpm 200
